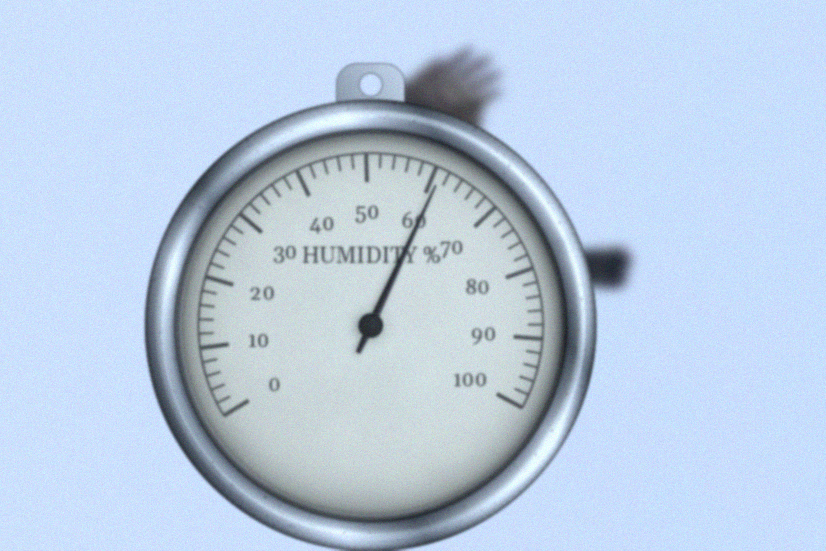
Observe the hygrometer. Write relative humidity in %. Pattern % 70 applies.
% 61
